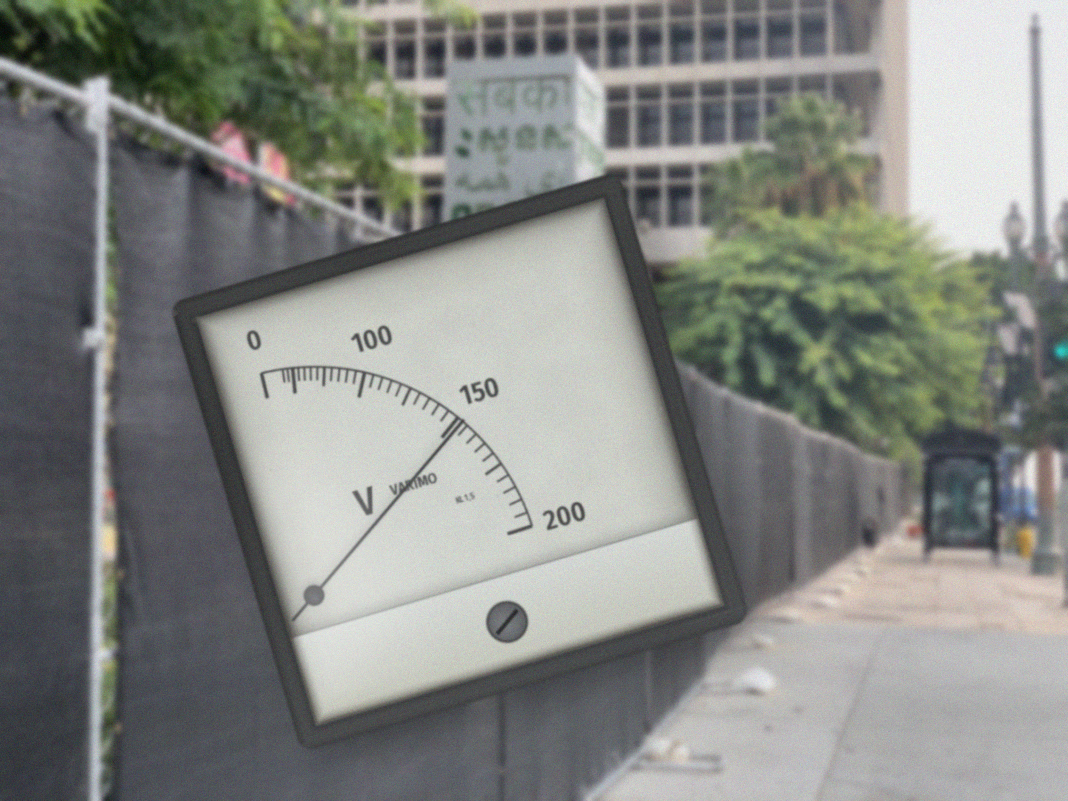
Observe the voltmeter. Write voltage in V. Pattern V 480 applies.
V 152.5
